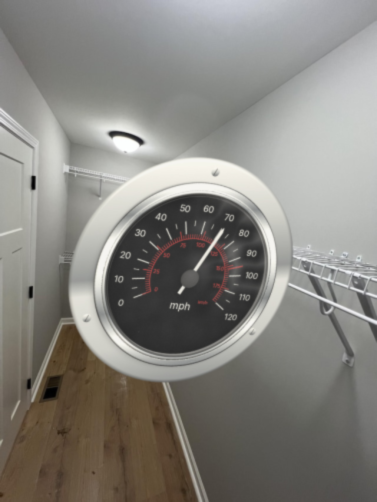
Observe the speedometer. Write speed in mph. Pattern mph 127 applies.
mph 70
